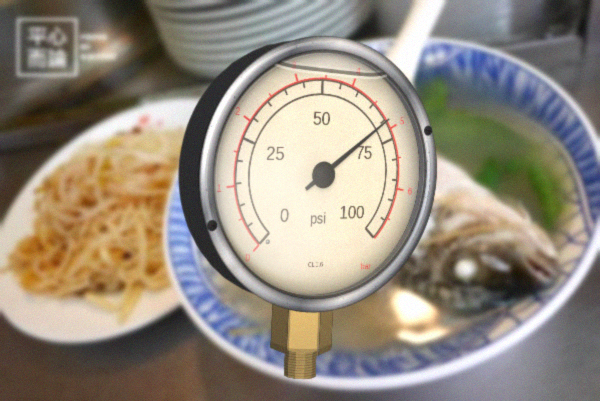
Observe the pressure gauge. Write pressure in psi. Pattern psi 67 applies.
psi 70
